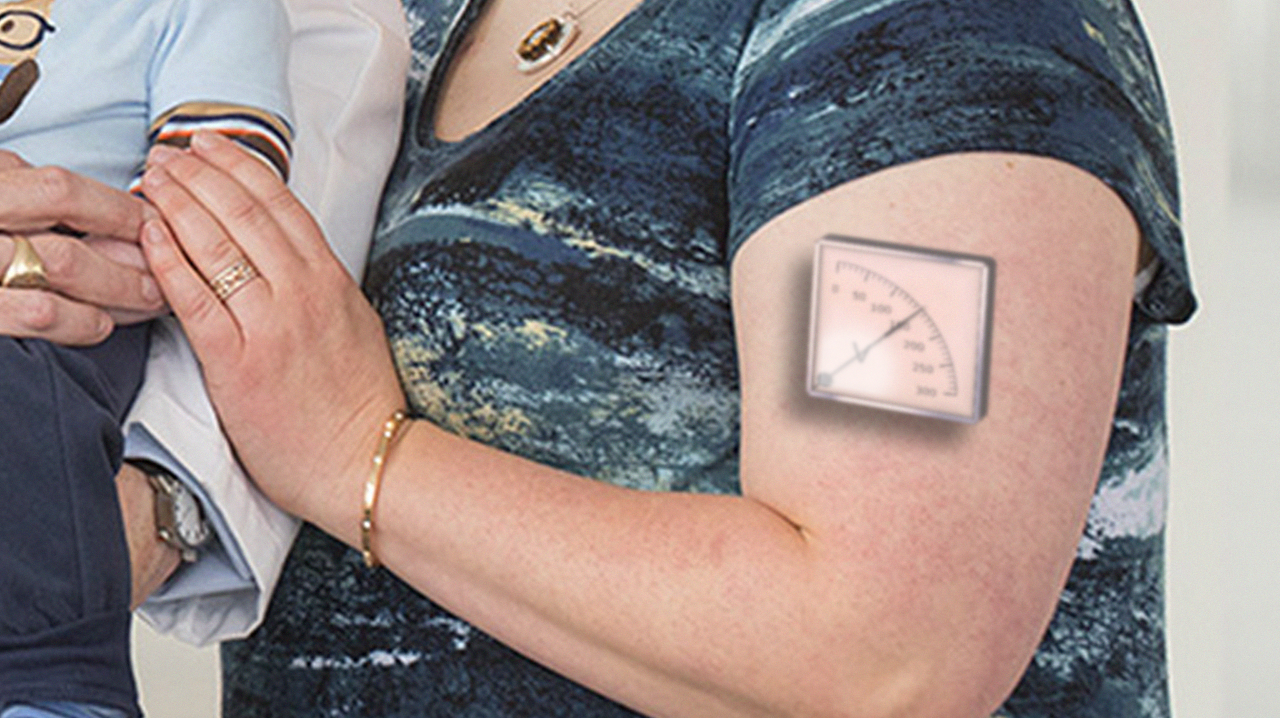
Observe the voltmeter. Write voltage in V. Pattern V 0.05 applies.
V 150
